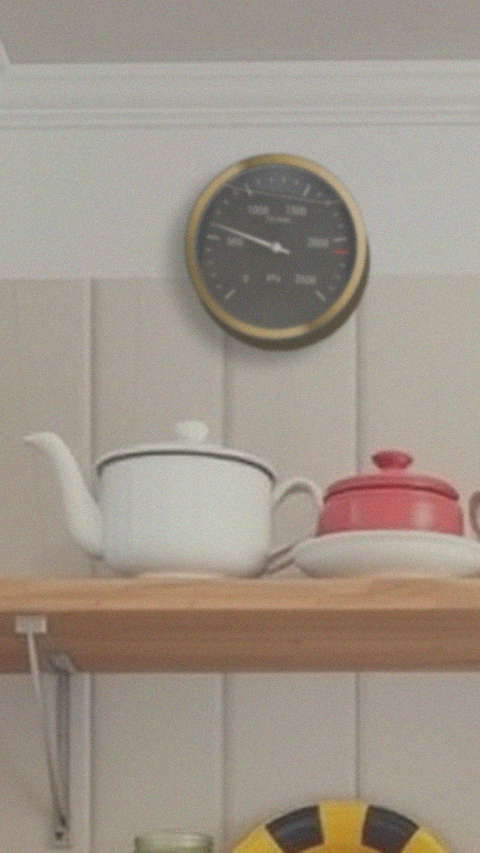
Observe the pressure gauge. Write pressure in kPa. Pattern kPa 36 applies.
kPa 600
